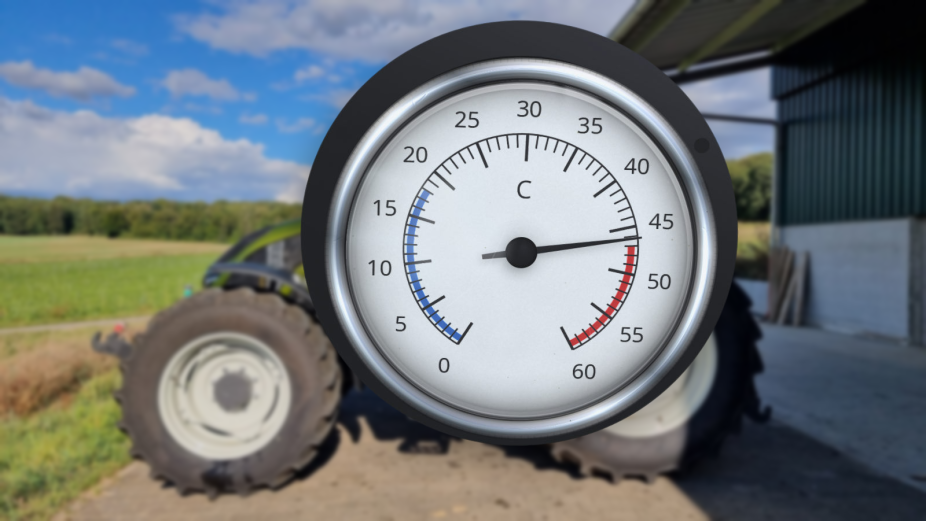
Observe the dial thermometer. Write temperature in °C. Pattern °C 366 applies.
°C 46
